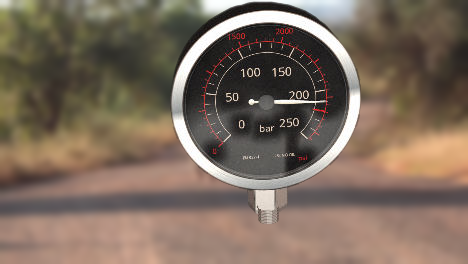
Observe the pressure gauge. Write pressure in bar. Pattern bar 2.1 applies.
bar 210
